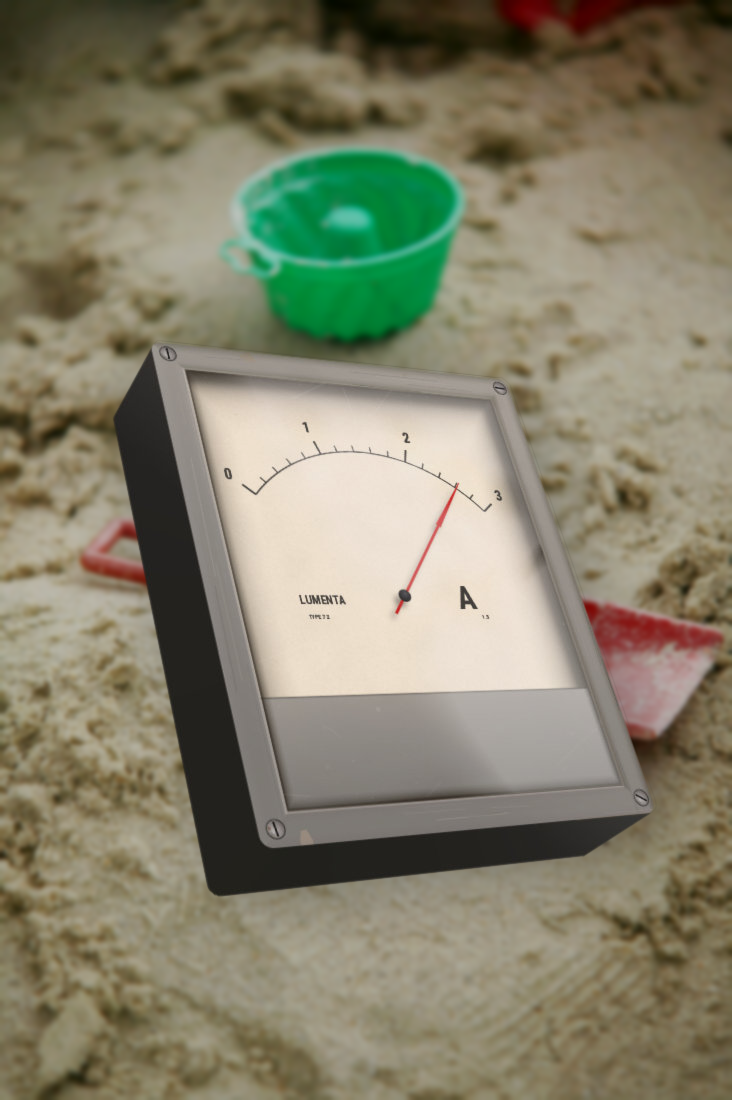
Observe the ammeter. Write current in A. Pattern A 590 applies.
A 2.6
